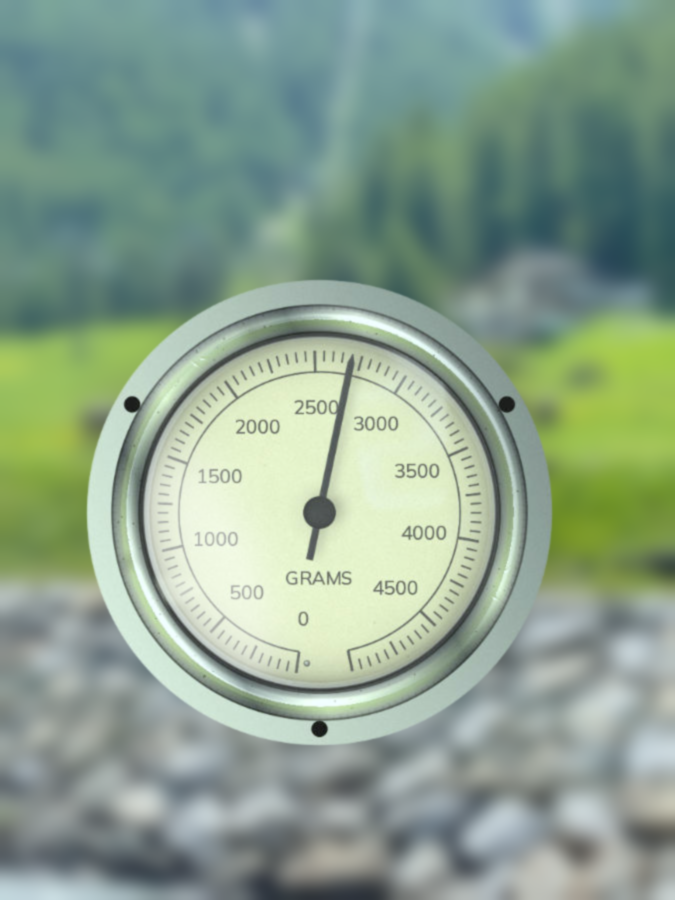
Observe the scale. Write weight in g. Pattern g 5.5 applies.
g 2700
